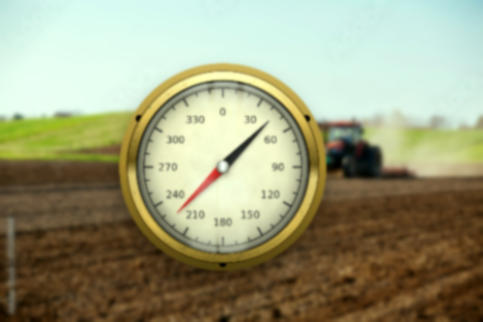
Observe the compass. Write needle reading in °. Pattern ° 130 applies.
° 225
